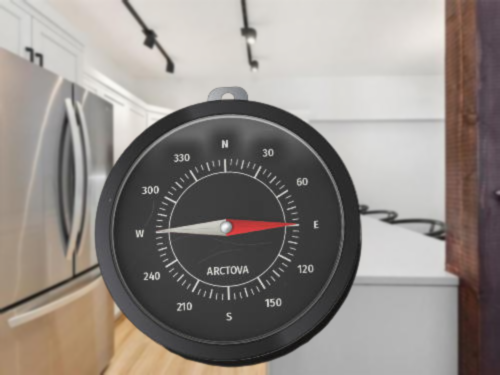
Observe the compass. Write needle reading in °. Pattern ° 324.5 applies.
° 90
